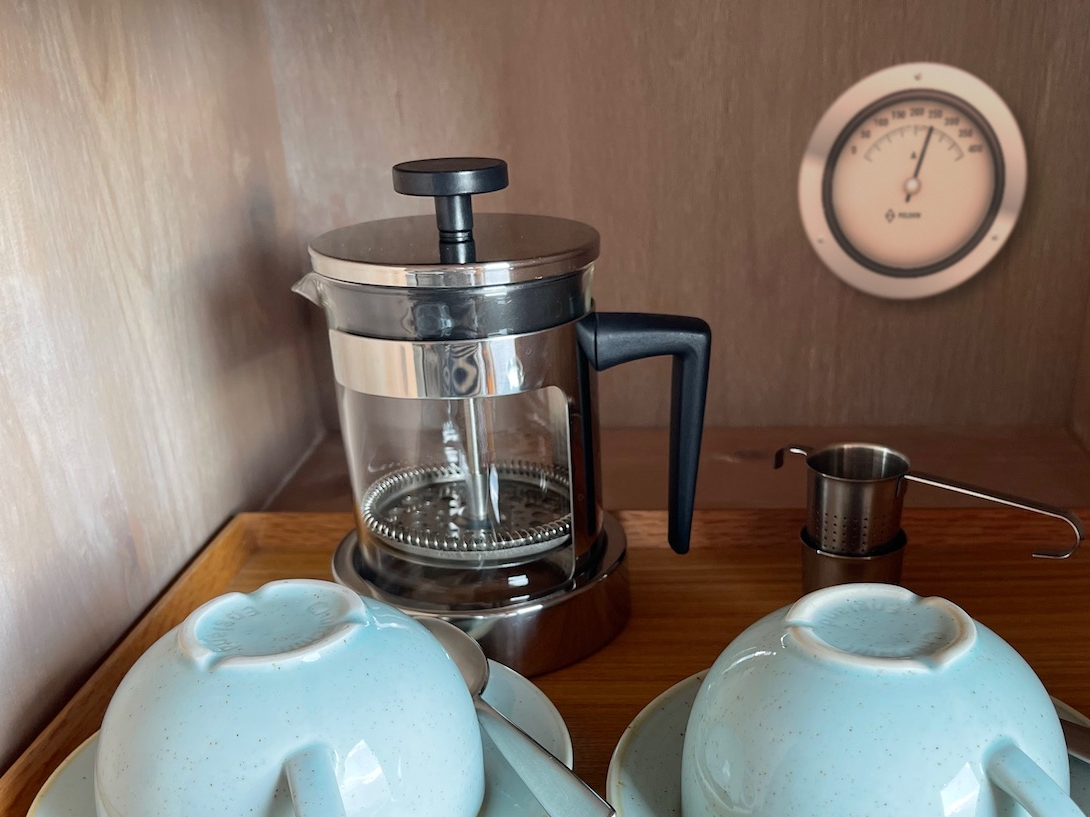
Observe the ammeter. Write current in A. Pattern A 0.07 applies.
A 250
